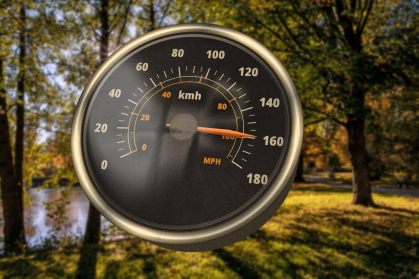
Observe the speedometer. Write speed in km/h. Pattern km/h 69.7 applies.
km/h 160
